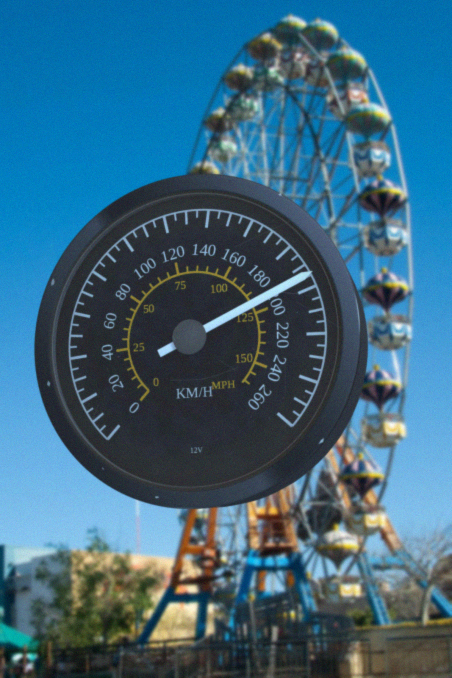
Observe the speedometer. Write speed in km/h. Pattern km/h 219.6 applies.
km/h 195
